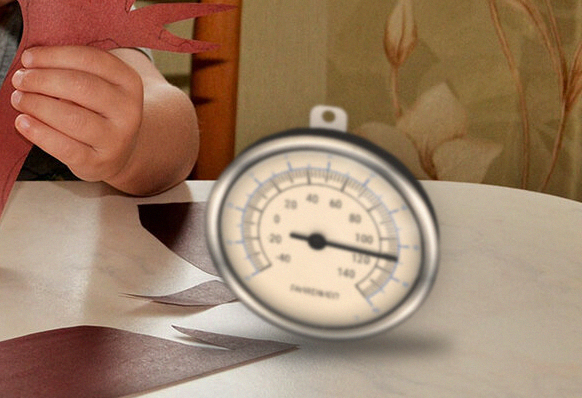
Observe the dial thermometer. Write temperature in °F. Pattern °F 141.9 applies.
°F 110
